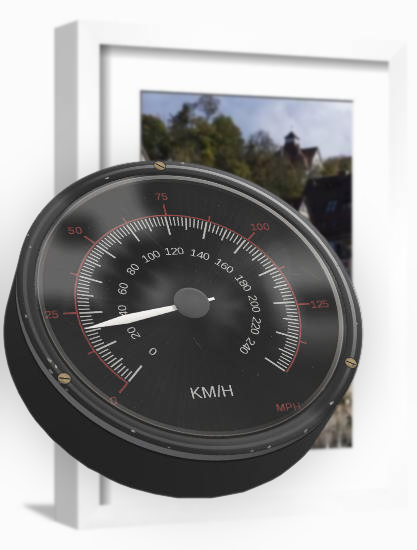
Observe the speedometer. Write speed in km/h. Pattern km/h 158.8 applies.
km/h 30
